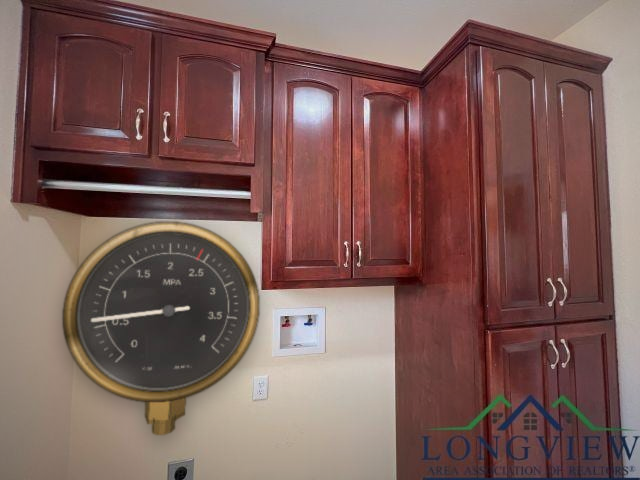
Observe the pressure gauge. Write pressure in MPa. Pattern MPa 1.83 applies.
MPa 0.6
